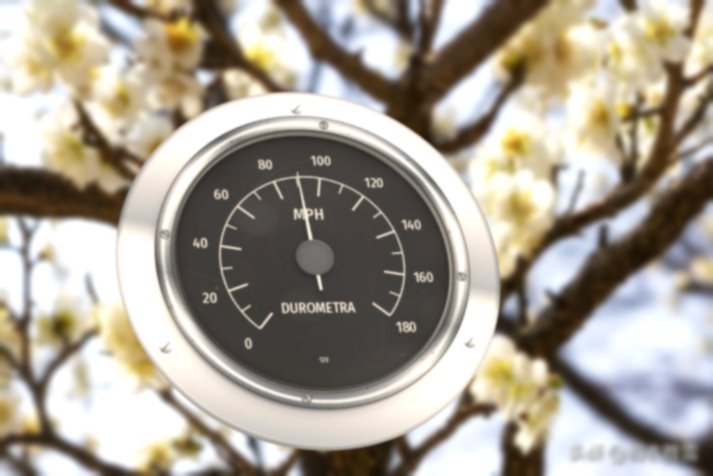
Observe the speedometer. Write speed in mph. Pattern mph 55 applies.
mph 90
